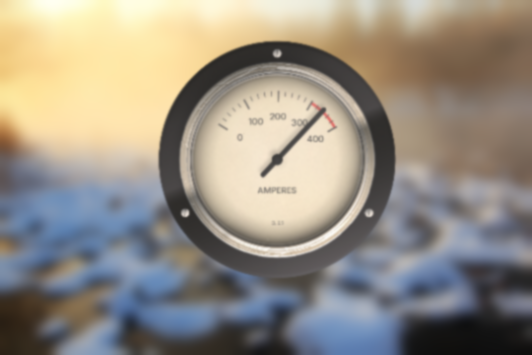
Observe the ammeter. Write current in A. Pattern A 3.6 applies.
A 340
